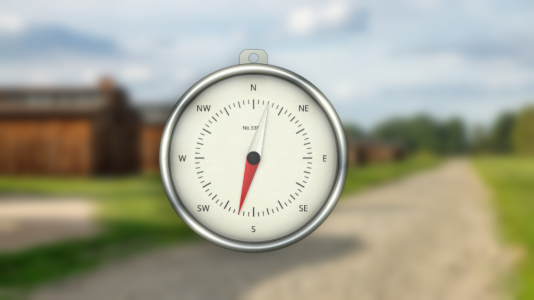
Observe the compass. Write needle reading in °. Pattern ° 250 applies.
° 195
